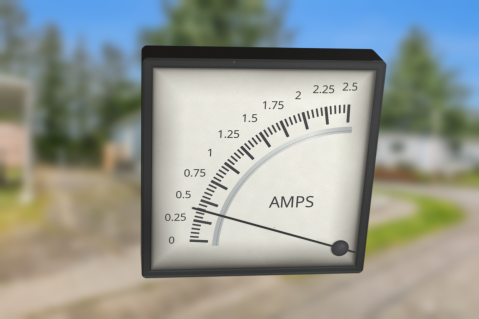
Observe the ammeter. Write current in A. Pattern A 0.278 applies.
A 0.4
